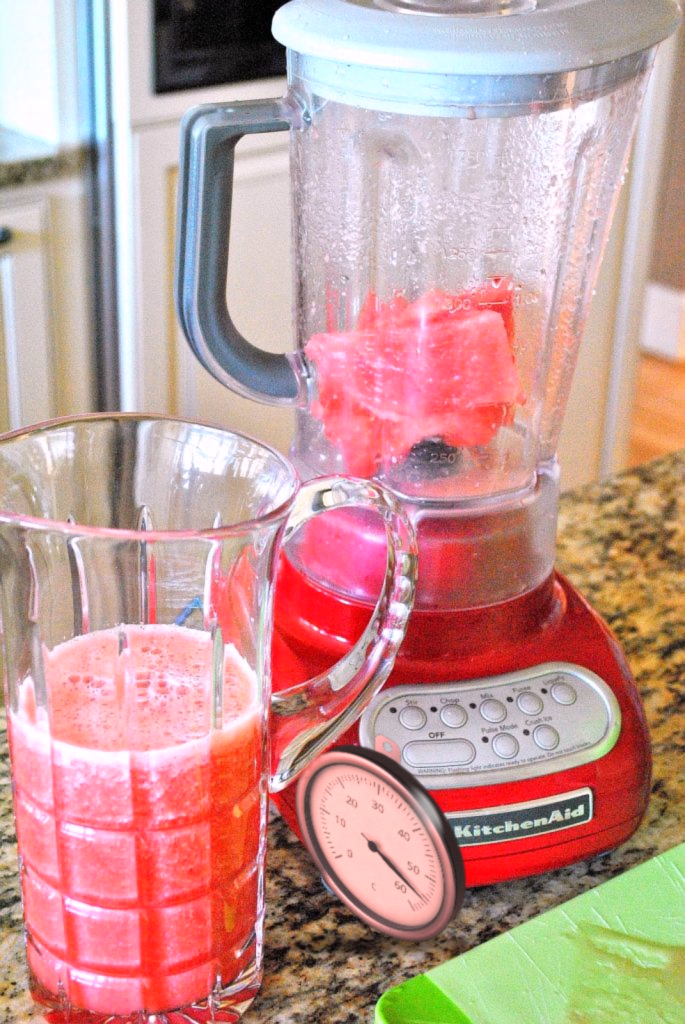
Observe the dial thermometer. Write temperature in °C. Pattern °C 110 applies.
°C 55
